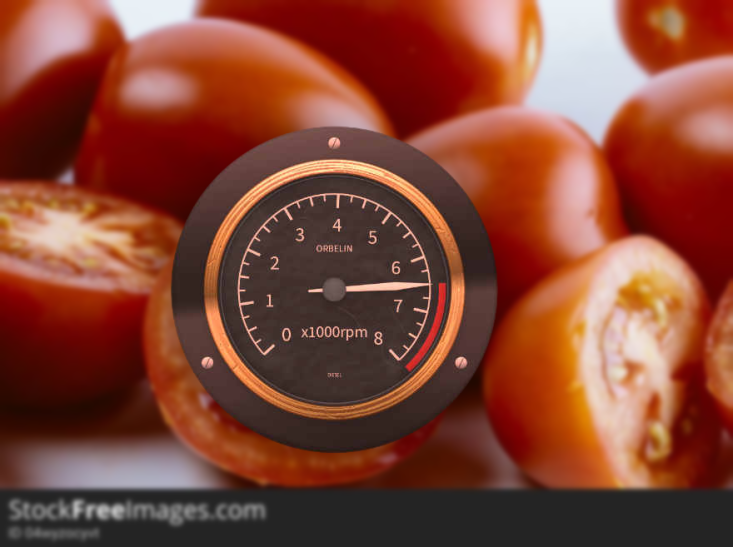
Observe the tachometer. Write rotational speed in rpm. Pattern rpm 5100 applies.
rpm 6500
